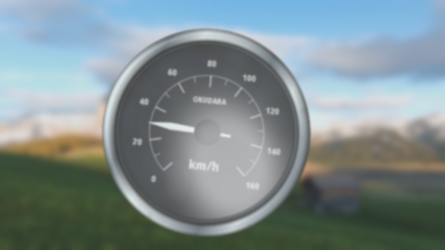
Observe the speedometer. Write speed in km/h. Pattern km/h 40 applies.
km/h 30
